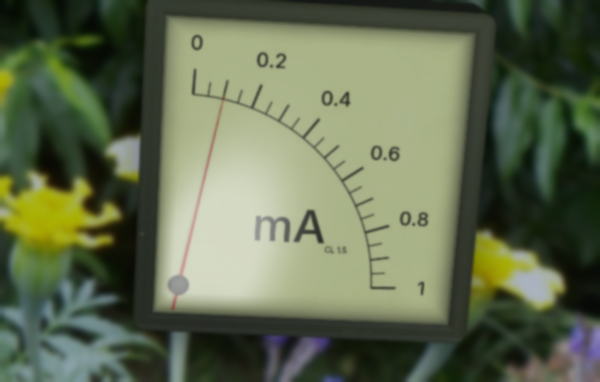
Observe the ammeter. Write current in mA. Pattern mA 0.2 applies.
mA 0.1
